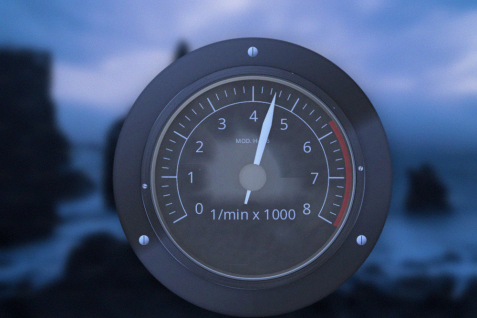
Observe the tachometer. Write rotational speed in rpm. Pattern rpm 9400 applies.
rpm 4500
